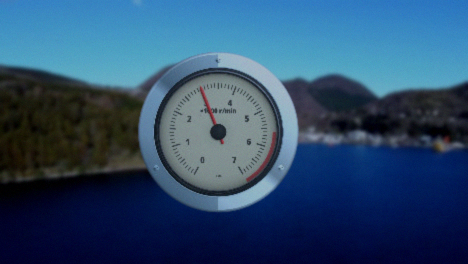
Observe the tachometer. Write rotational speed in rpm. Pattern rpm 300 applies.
rpm 3000
